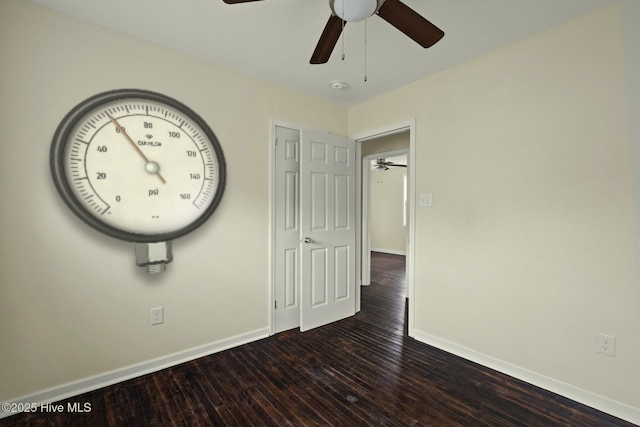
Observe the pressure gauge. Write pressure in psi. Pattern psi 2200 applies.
psi 60
